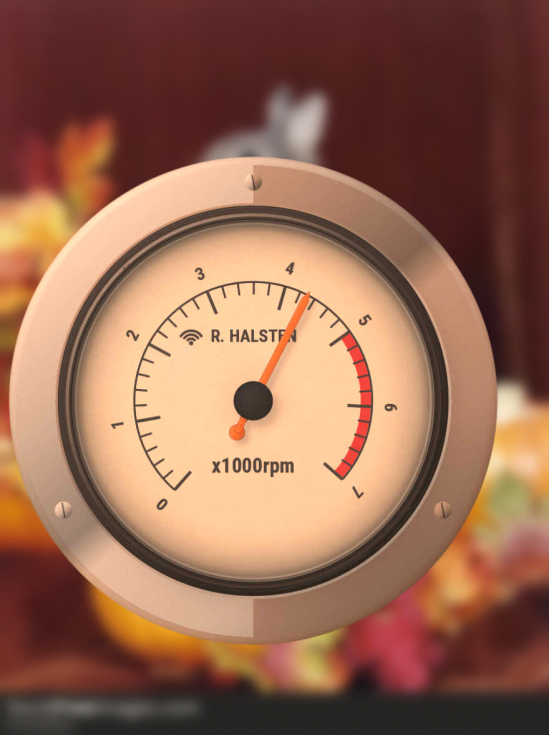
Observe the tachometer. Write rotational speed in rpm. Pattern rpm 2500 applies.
rpm 4300
